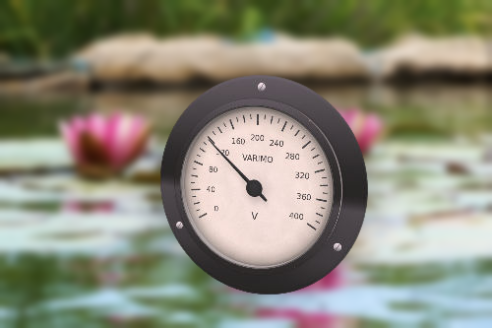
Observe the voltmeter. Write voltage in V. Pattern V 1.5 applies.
V 120
